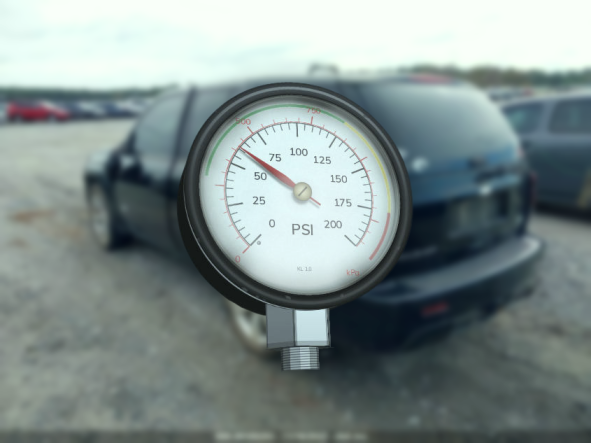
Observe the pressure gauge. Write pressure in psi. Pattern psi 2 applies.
psi 60
